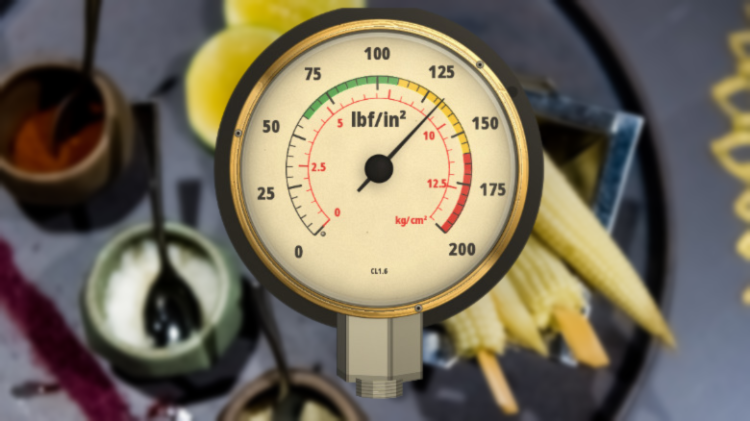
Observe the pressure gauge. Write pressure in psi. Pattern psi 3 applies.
psi 132.5
